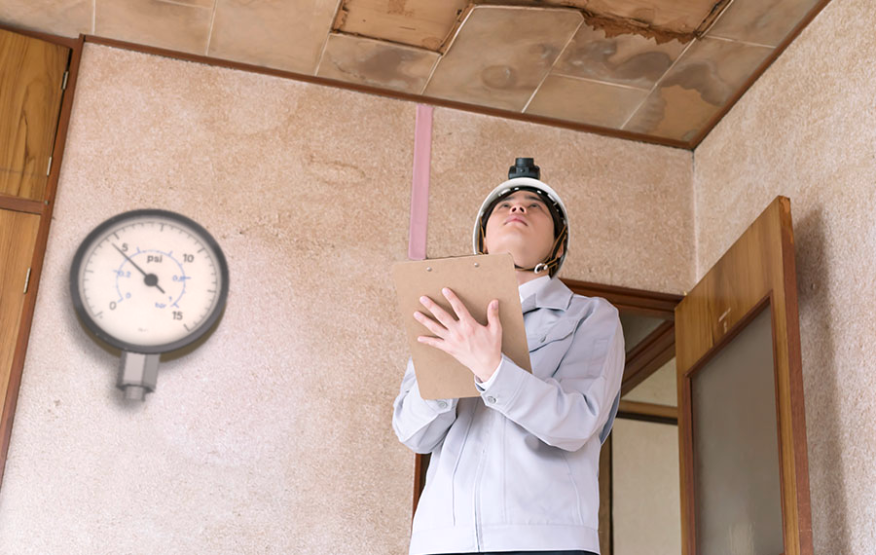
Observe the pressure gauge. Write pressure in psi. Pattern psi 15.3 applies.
psi 4.5
